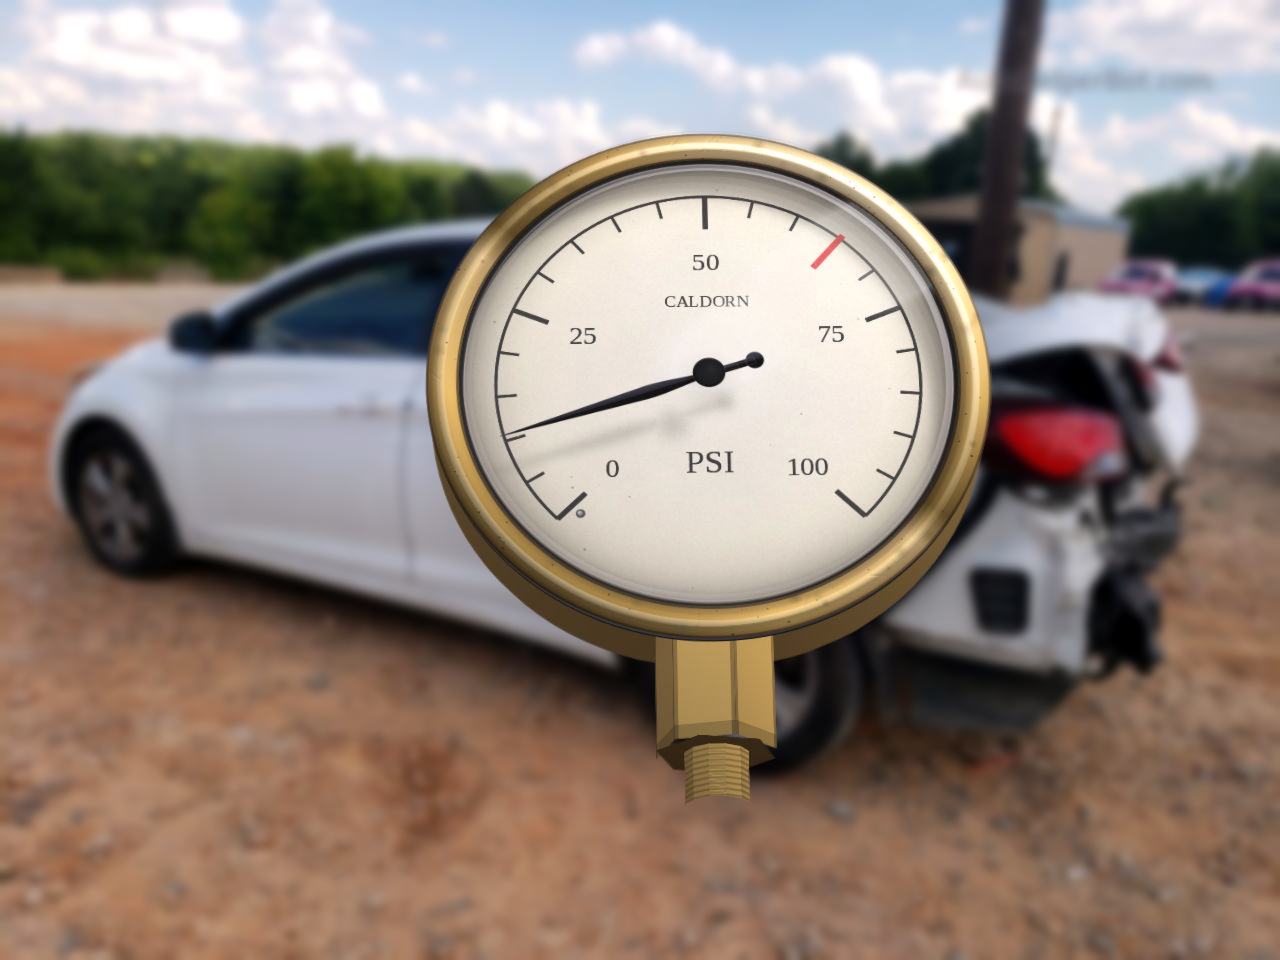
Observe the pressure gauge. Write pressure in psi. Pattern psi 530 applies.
psi 10
